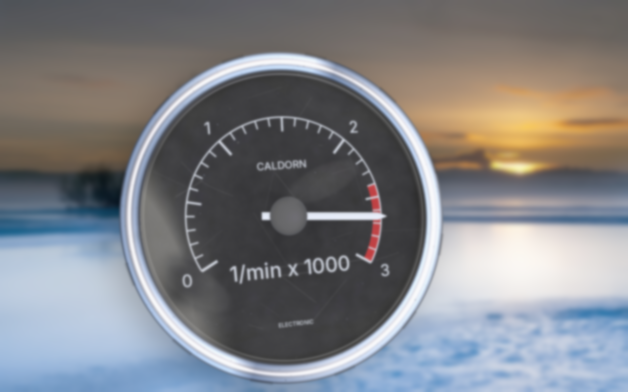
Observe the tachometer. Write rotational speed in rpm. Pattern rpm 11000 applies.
rpm 2650
